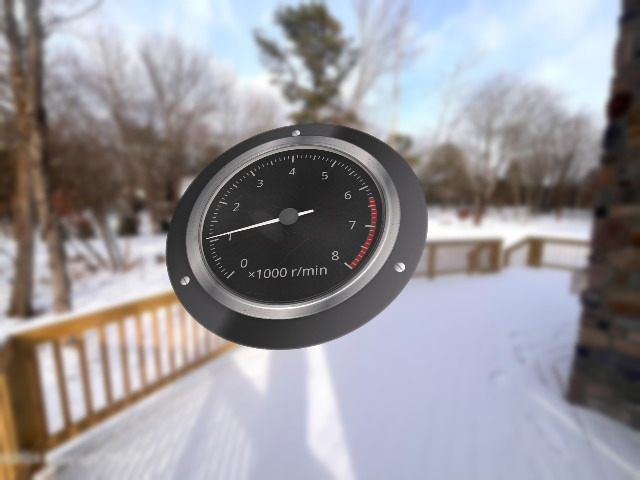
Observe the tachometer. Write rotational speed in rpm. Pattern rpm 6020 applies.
rpm 1000
